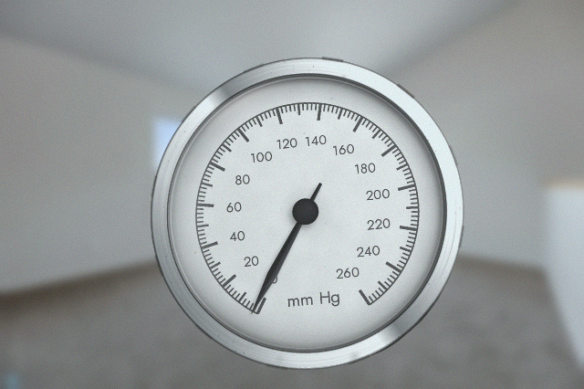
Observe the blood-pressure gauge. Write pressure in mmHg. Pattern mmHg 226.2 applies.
mmHg 2
